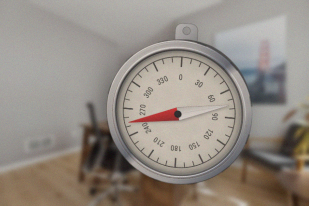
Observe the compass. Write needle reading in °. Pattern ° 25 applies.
° 255
